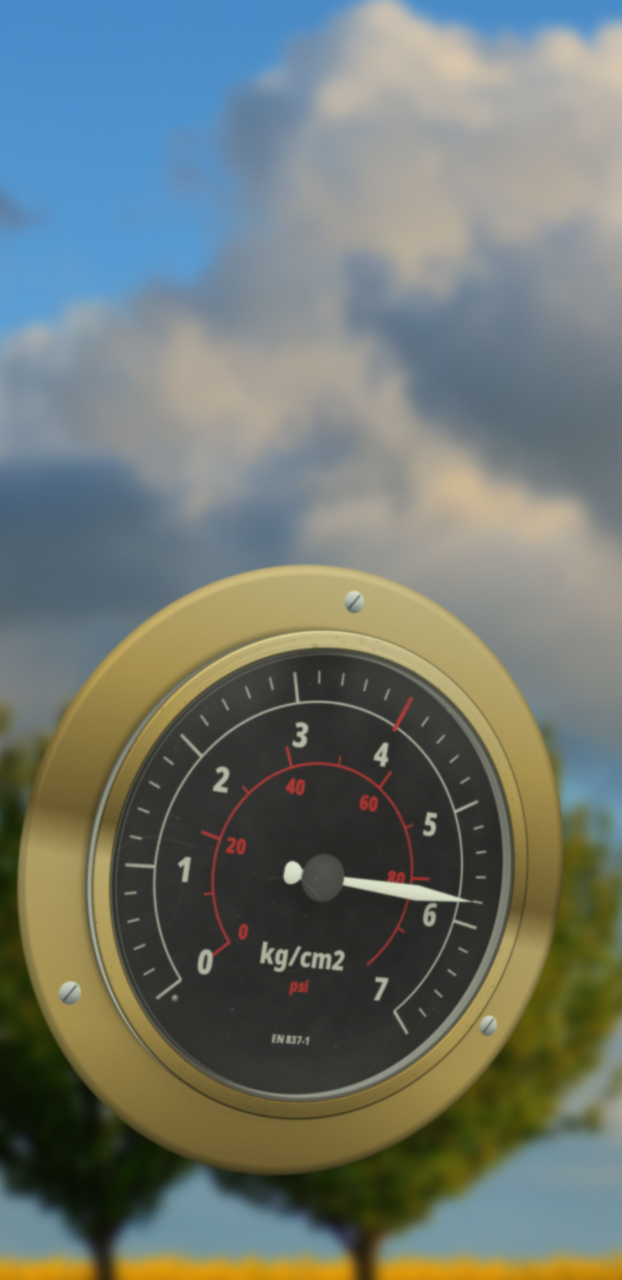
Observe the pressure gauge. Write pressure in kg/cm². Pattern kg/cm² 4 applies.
kg/cm² 5.8
